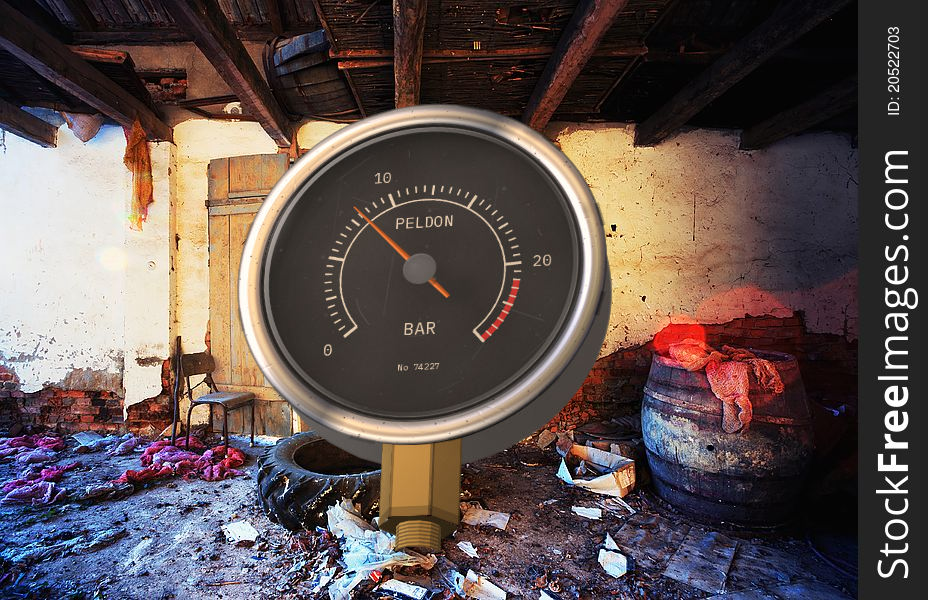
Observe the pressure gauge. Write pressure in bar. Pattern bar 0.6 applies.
bar 8
